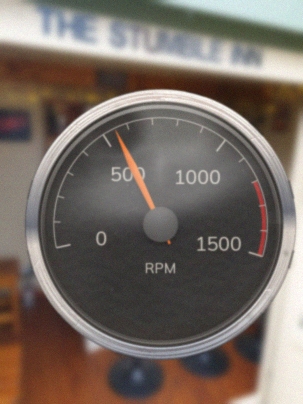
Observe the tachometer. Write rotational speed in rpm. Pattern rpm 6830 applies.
rpm 550
